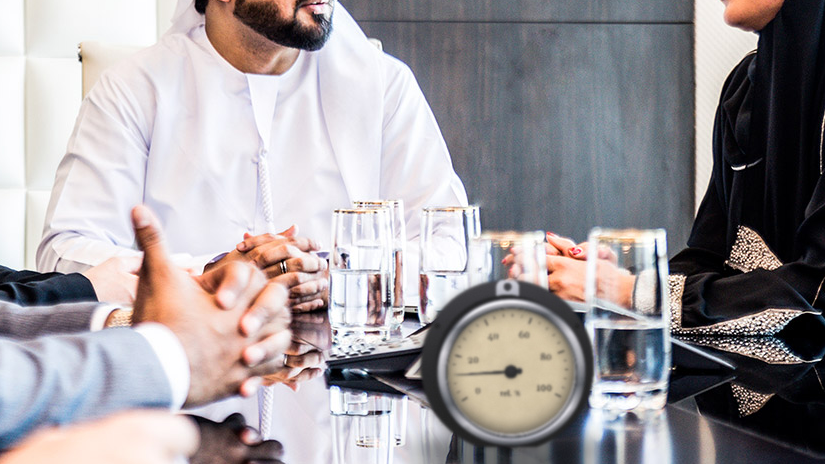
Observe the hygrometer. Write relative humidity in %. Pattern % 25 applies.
% 12
